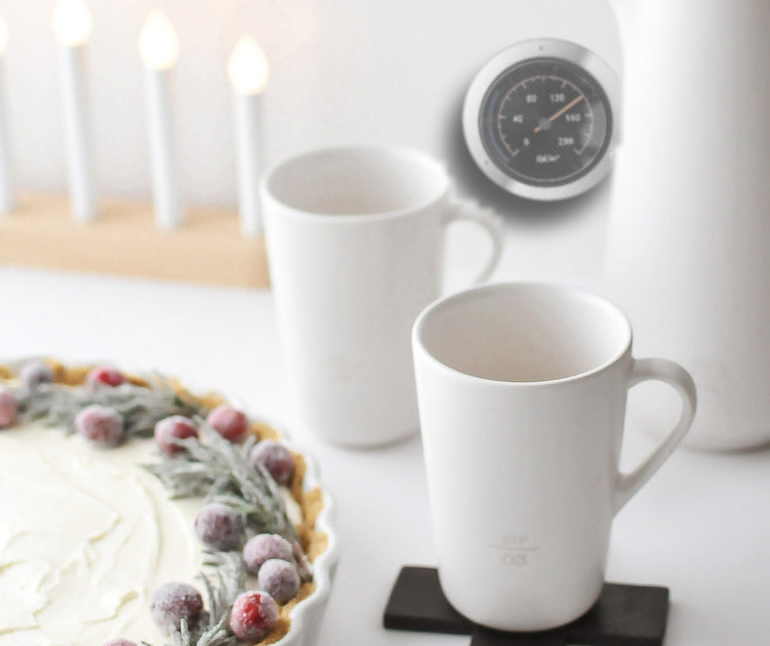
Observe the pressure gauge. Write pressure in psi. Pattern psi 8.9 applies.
psi 140
